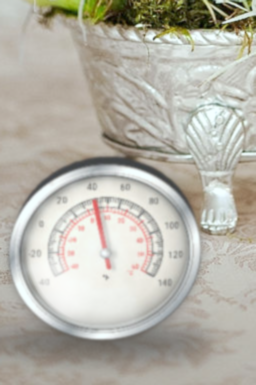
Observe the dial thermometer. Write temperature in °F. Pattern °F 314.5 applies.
°F 40
